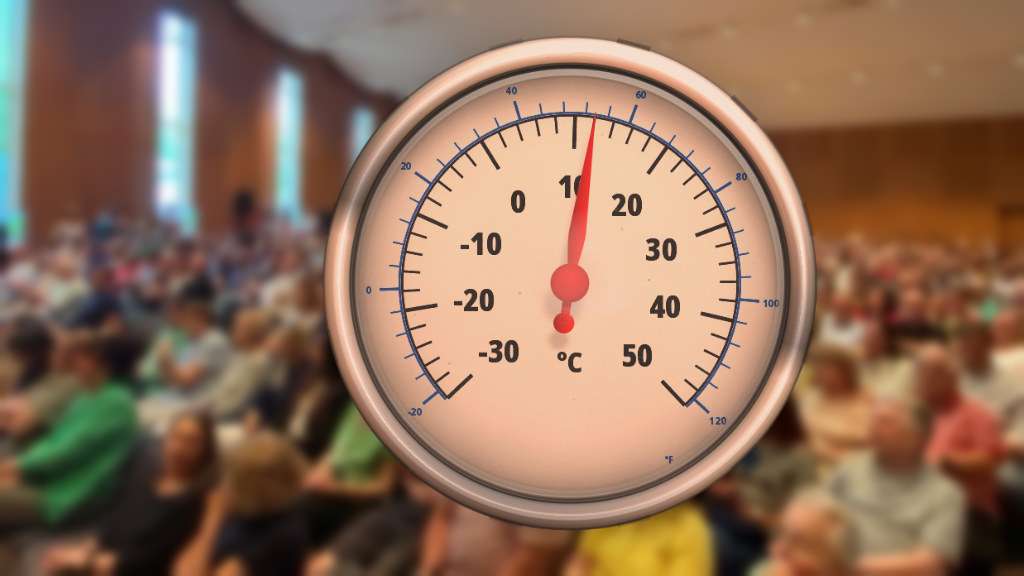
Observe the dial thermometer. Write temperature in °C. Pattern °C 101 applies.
°C 12
